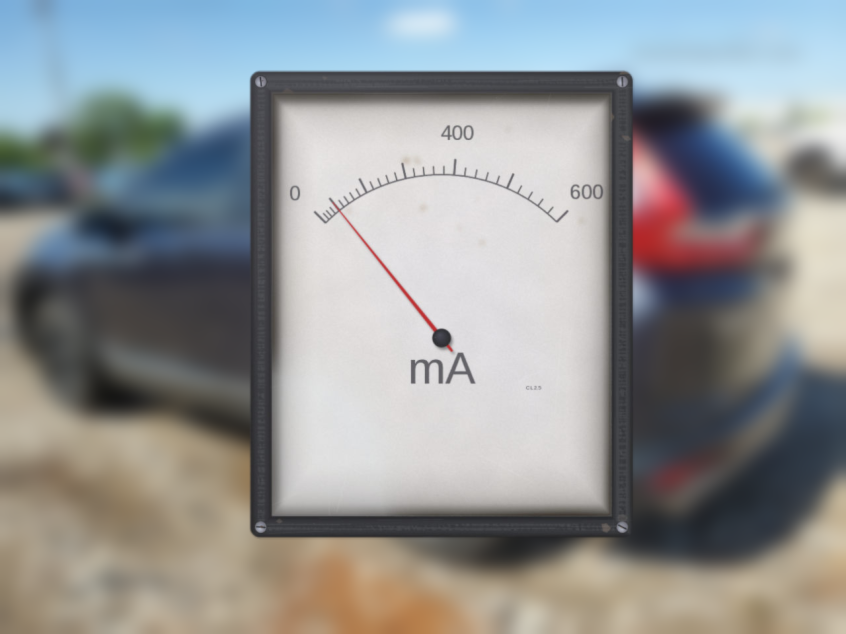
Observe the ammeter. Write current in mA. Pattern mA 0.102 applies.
mA 100
